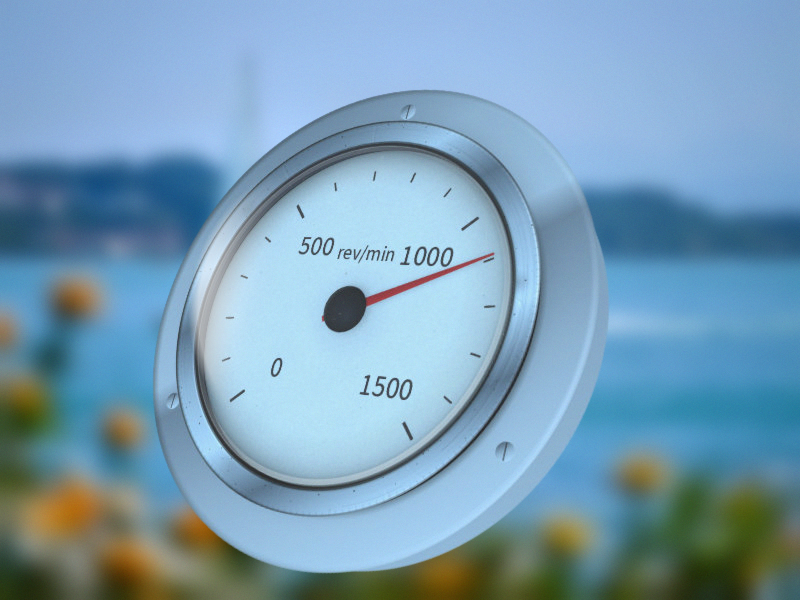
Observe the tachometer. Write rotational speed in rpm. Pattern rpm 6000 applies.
rpm 1100
